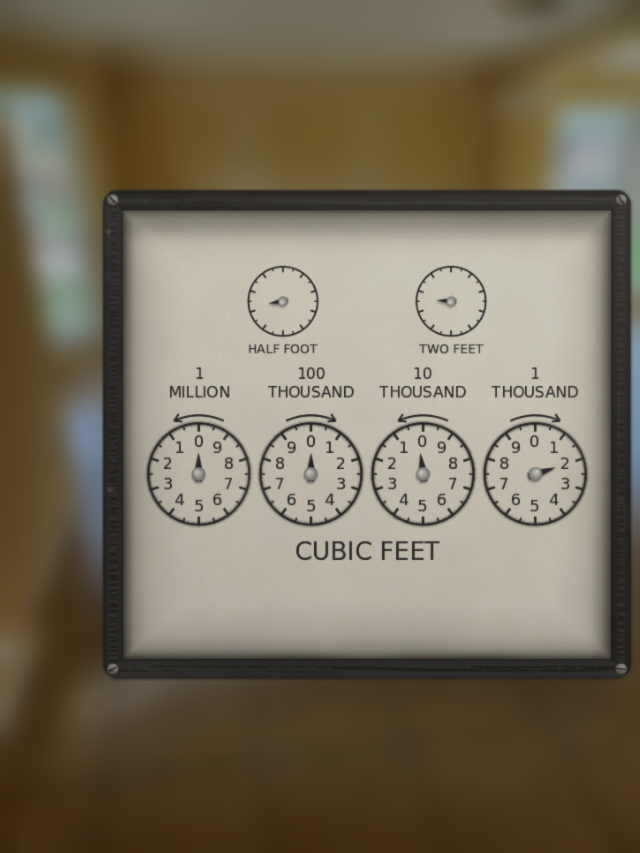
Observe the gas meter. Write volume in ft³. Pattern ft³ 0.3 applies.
ft³ 200
